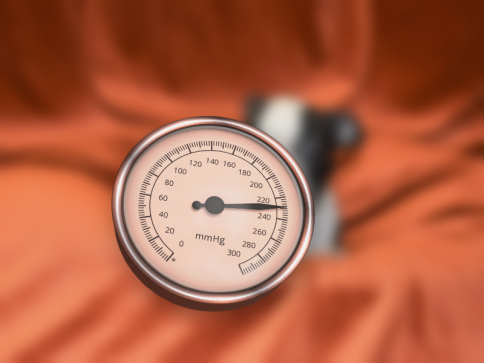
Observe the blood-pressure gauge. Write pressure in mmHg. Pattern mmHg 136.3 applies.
mmHg 230
